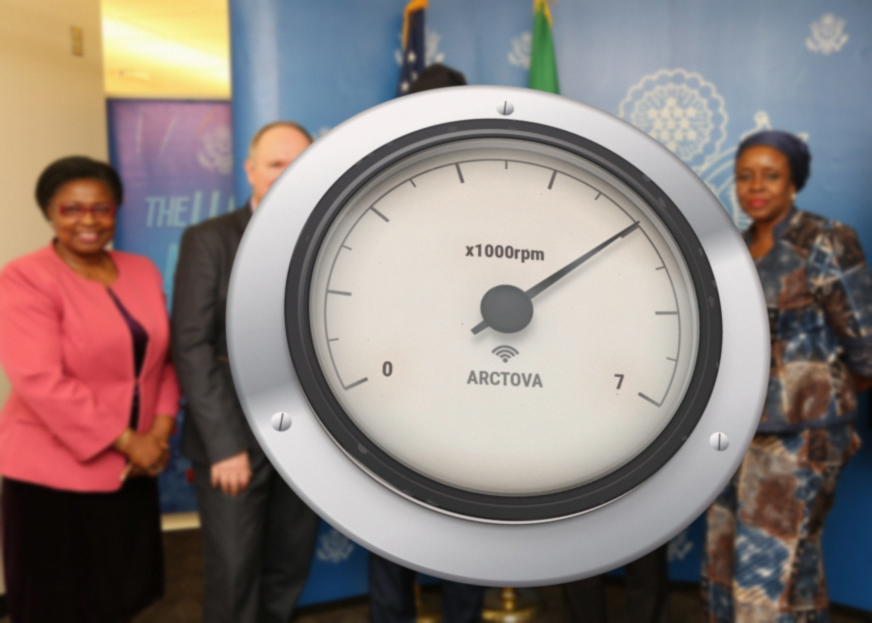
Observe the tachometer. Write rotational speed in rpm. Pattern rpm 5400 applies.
rpm 5000
